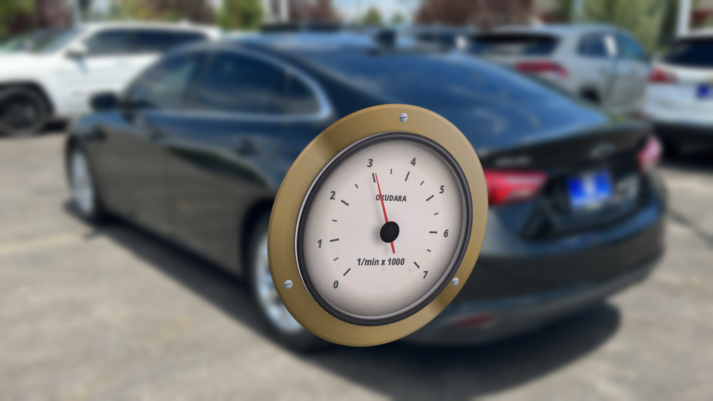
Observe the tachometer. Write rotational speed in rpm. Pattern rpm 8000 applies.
rpm 3000
